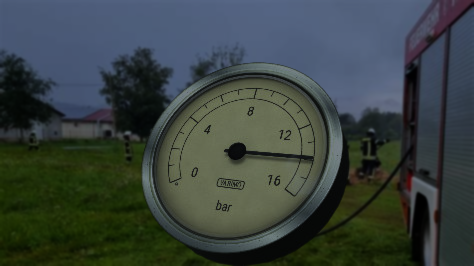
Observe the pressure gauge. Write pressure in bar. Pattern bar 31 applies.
bar 14
